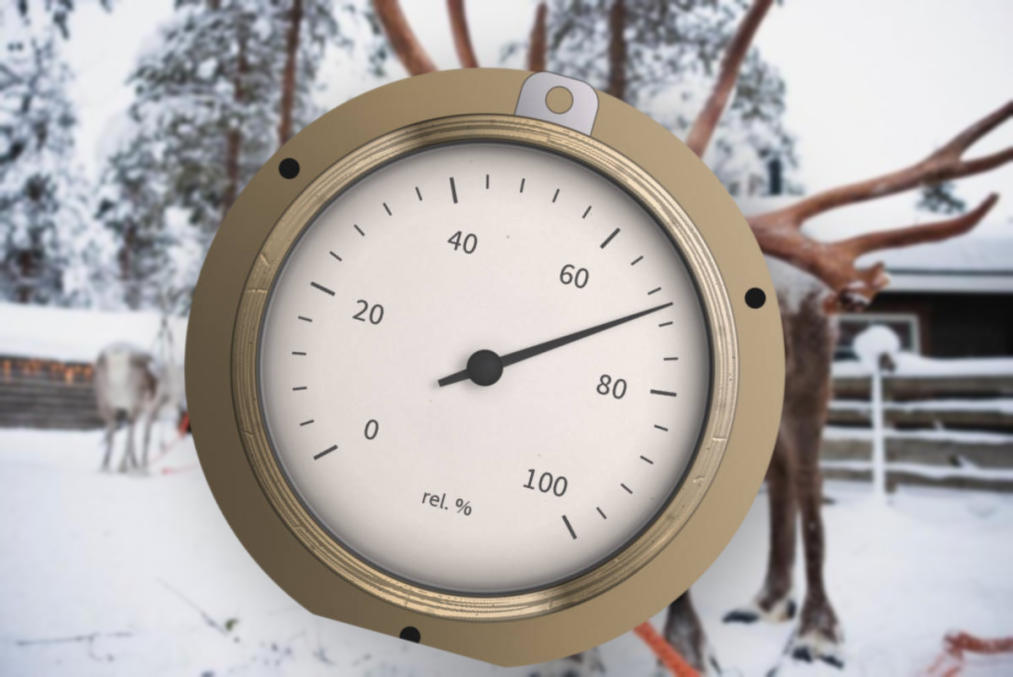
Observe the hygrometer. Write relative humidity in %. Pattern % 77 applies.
% 70
